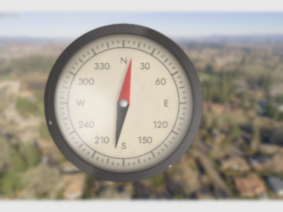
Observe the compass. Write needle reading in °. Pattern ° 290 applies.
° 10
